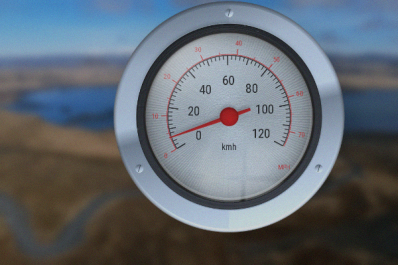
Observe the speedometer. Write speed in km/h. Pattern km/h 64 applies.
km/h 6
